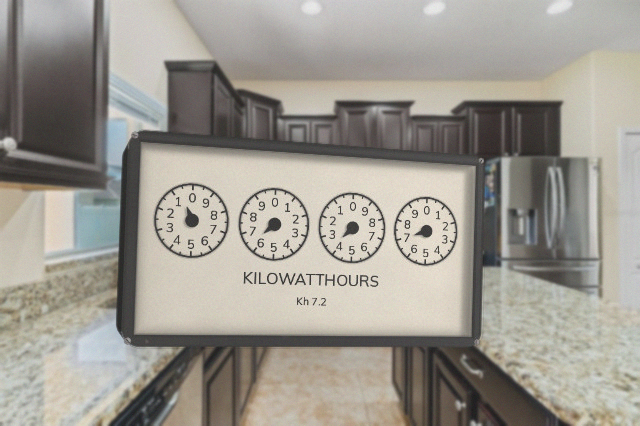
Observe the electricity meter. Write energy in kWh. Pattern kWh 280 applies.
kWh 637
